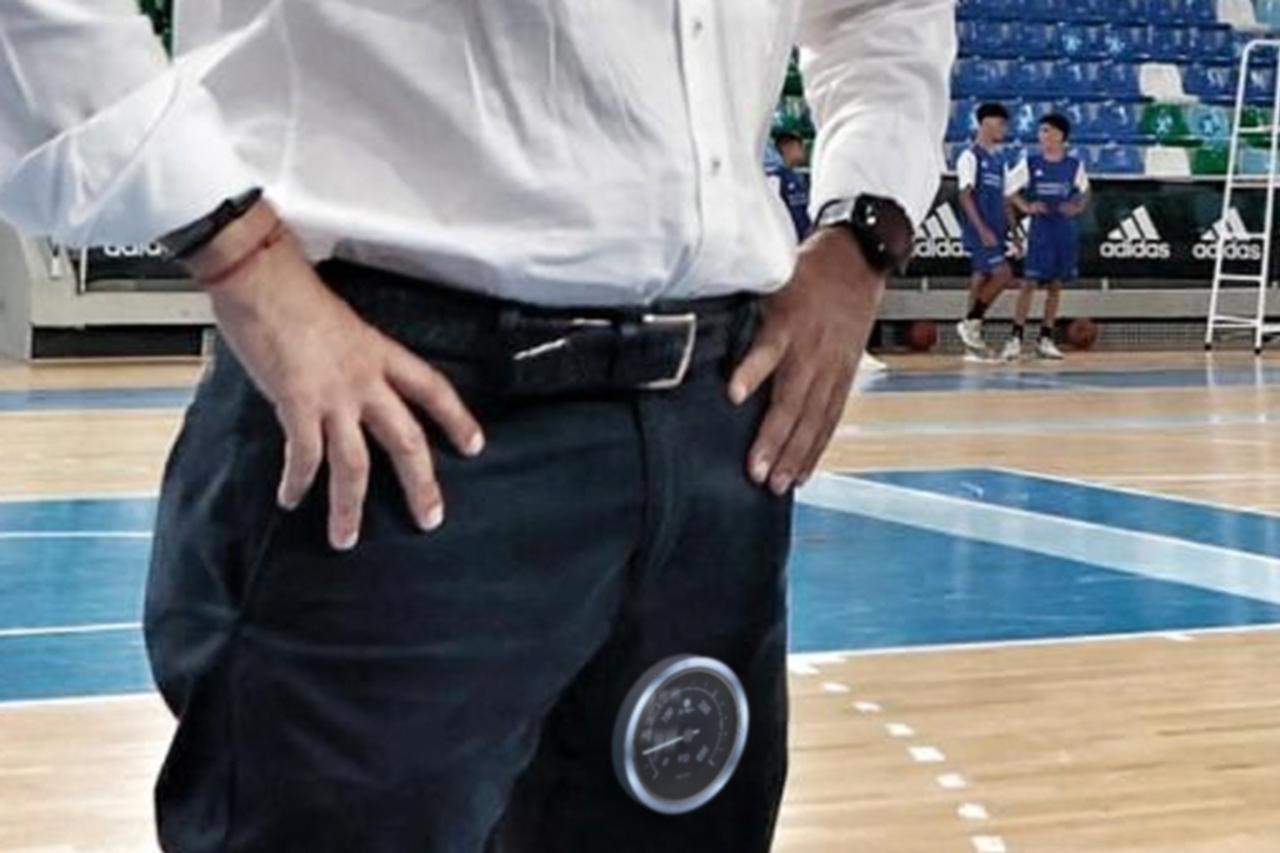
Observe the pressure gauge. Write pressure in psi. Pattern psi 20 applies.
psi 40
